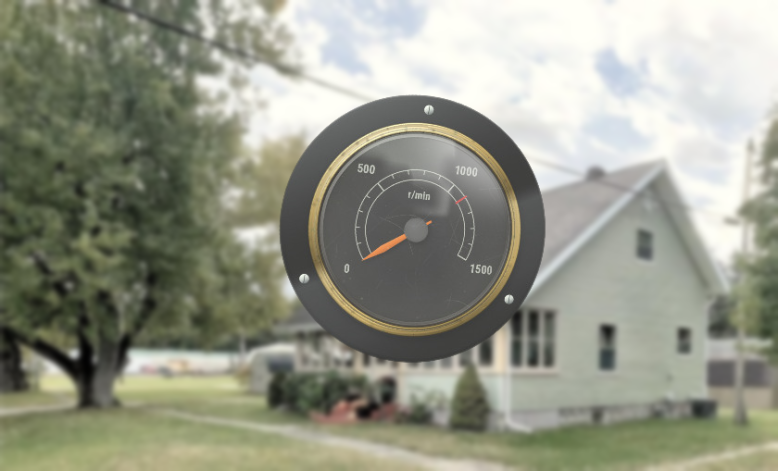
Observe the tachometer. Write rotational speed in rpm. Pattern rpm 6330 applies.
rpm 0
